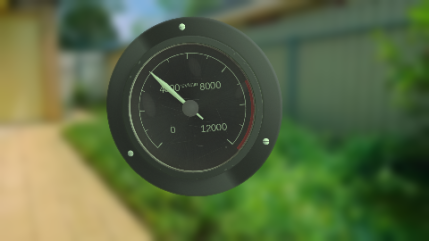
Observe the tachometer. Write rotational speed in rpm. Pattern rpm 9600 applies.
rpm 4000
